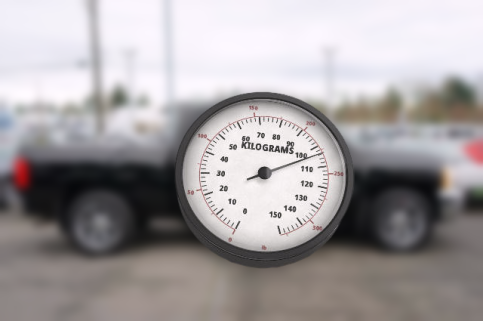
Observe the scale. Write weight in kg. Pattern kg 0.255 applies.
kg 104
